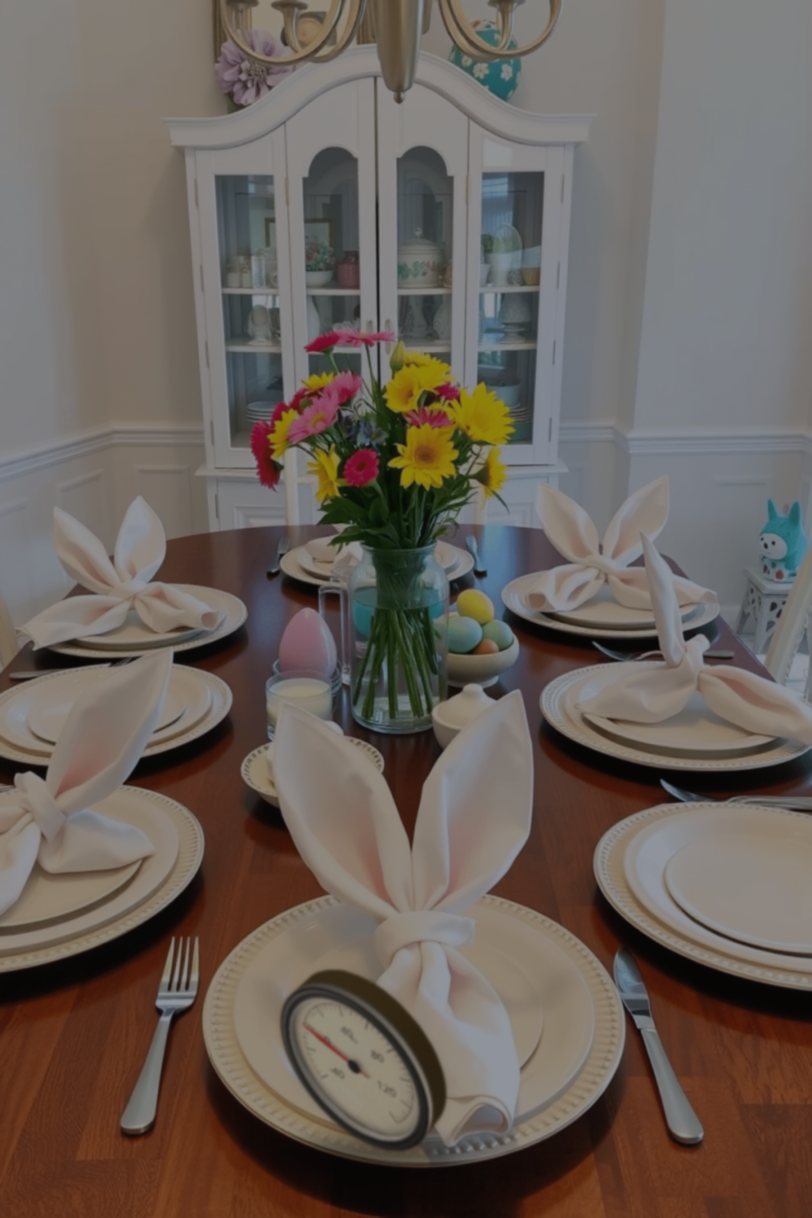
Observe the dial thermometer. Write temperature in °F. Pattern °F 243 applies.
°F 0
